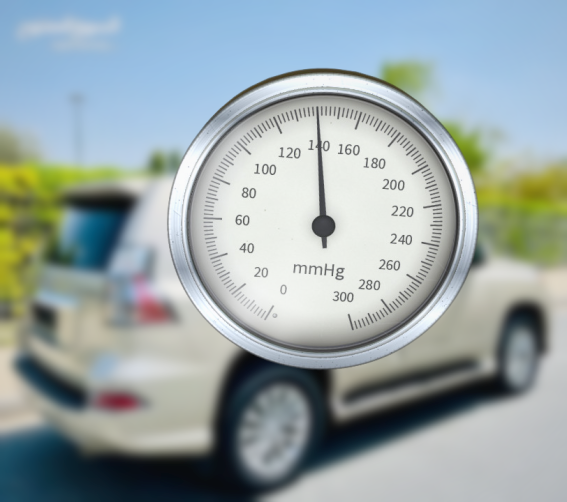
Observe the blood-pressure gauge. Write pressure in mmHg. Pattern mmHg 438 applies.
mmHg 140
